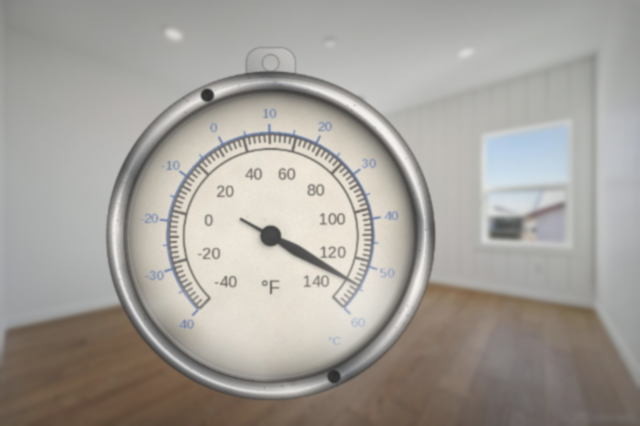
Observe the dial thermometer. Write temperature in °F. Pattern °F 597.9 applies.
°F 130
